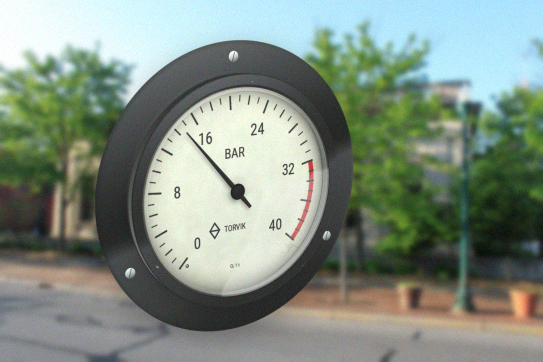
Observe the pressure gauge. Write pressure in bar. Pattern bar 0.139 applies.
bar 14.5
